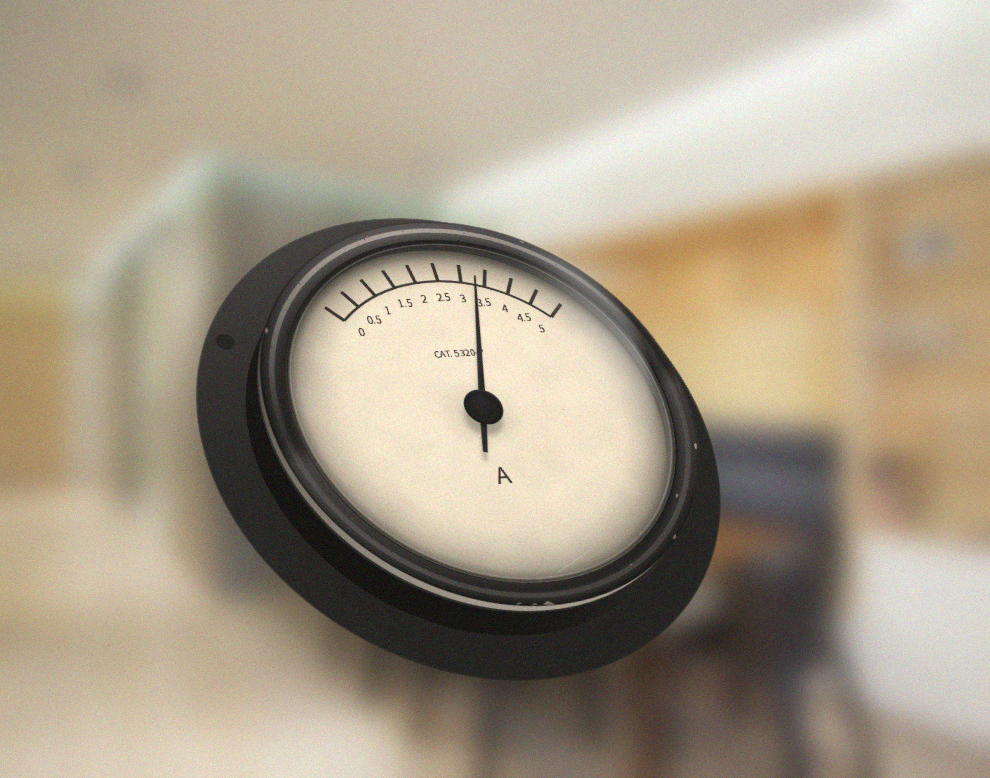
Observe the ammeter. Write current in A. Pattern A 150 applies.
A 3.25
